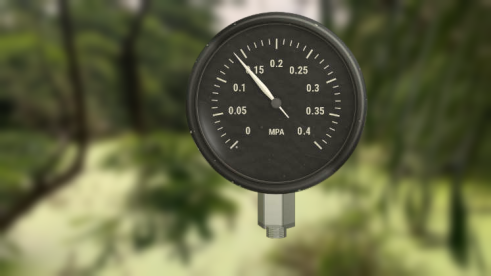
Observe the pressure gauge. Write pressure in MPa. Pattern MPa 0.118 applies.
MPa 0.14
